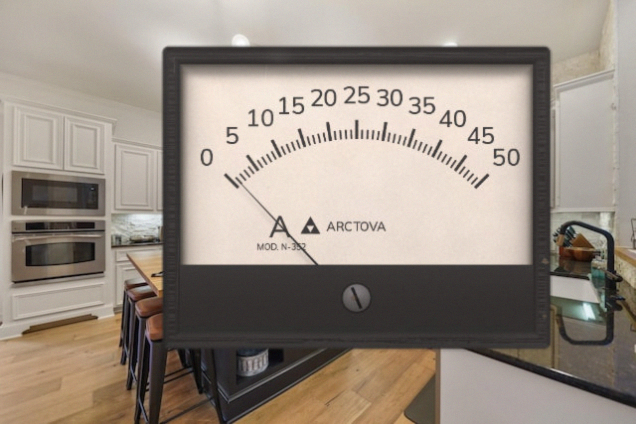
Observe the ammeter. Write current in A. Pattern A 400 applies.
A 1
